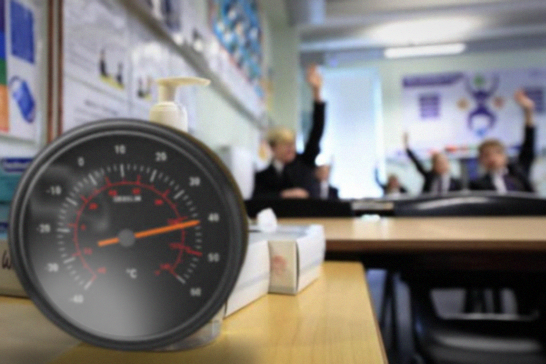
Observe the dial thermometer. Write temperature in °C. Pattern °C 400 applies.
°C 40
